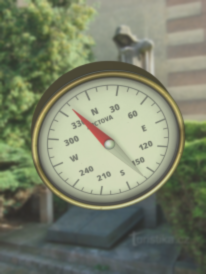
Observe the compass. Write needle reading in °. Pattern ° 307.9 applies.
° 340
